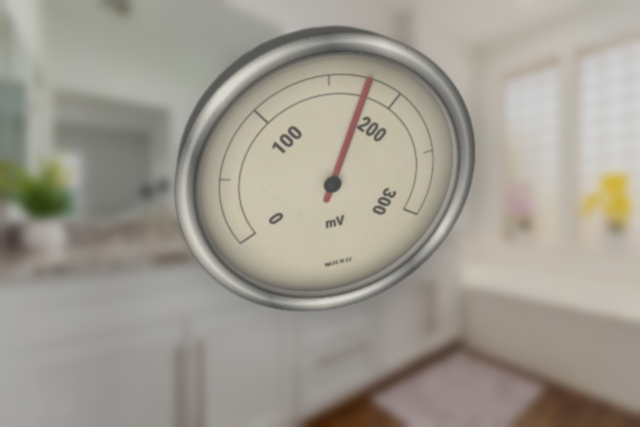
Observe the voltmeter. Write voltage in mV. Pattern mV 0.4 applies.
mV 175
